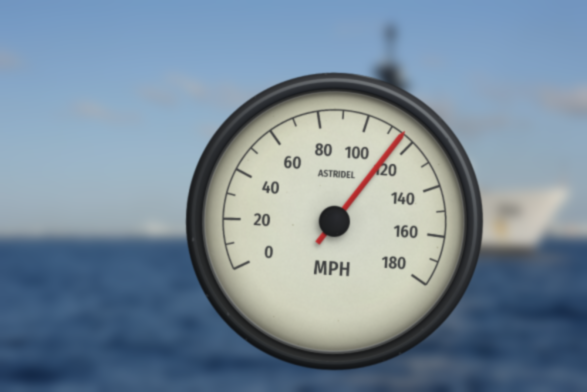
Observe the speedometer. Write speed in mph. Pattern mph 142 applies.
mph 115
